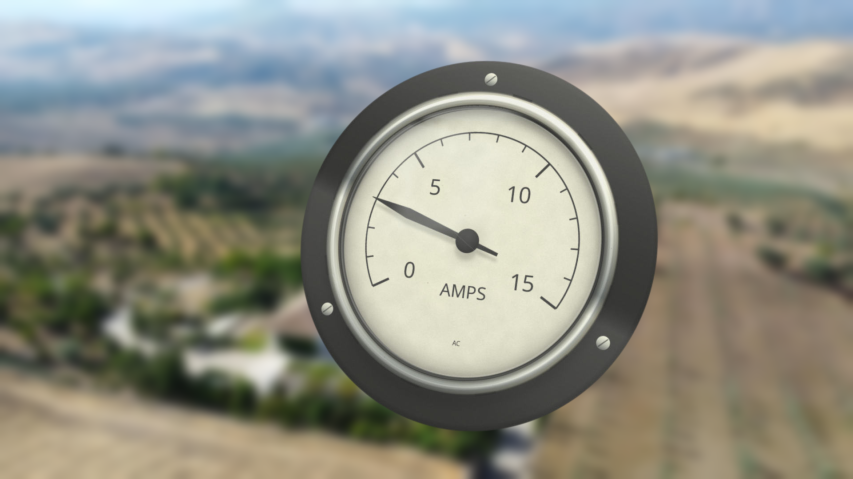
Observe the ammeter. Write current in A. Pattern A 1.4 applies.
A 3
